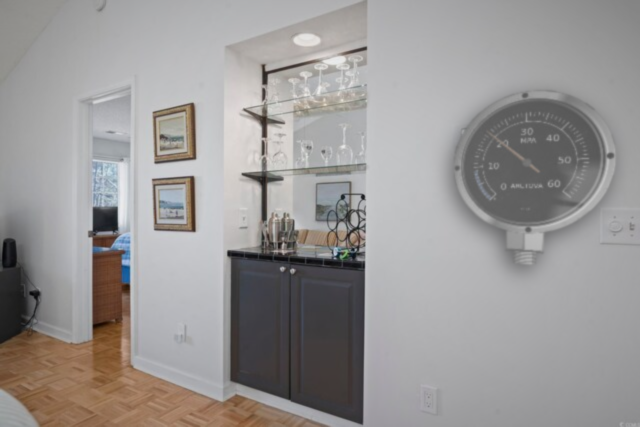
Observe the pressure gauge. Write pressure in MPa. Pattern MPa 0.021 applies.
MPa 20
